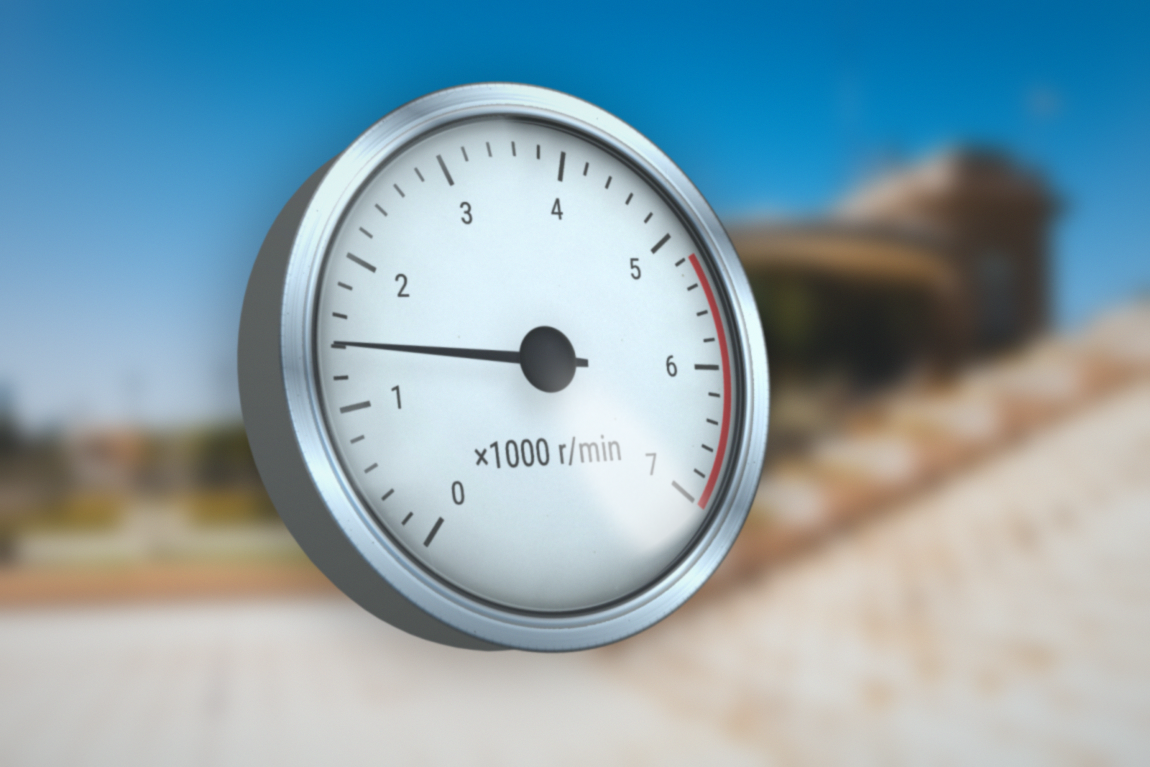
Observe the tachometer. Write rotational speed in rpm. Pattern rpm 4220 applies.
rpm 1400
